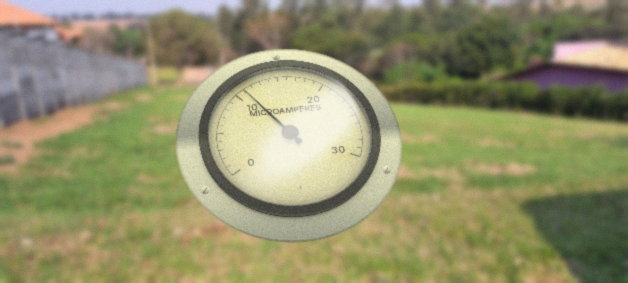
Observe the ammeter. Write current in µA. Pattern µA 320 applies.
µA 11
